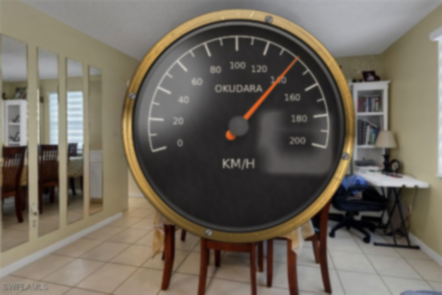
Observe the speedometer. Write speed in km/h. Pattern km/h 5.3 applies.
km/h 140
